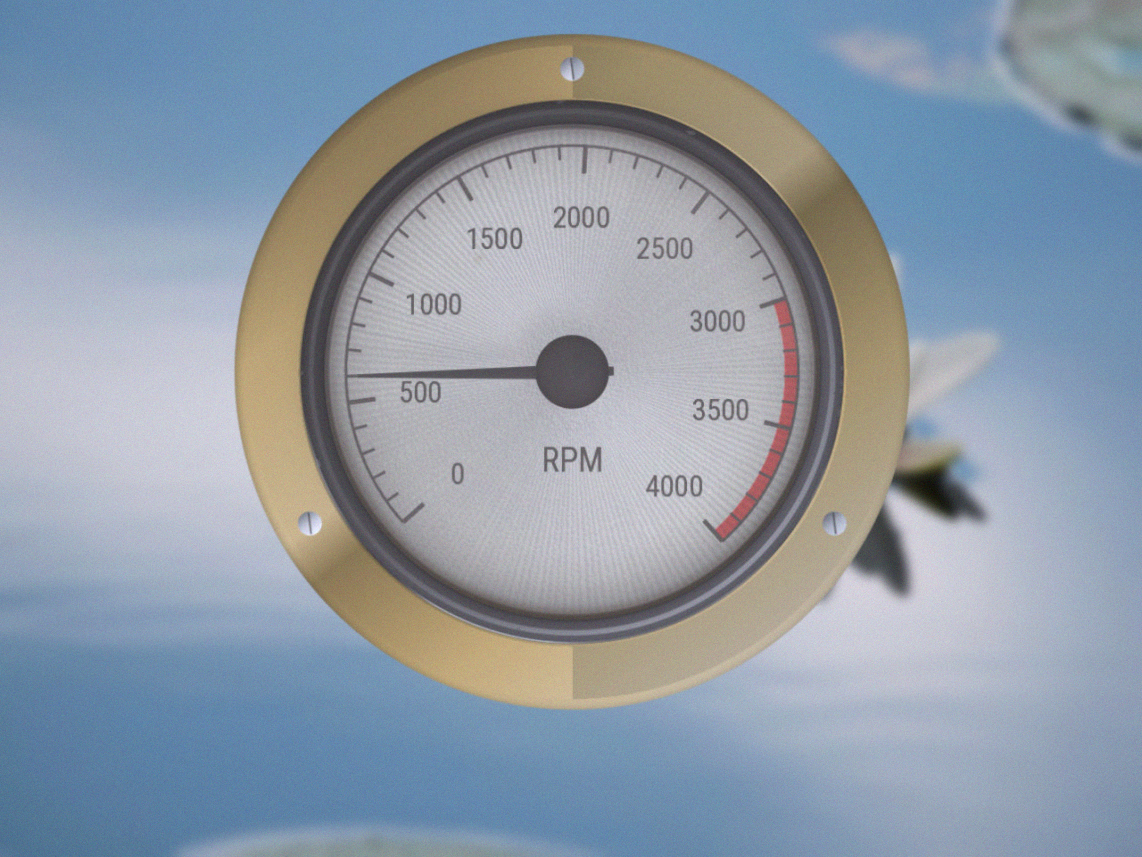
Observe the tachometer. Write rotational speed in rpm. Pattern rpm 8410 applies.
rpm 600
